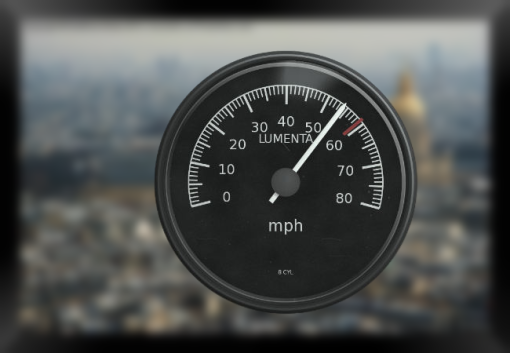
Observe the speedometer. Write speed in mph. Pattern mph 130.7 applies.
mph 54
